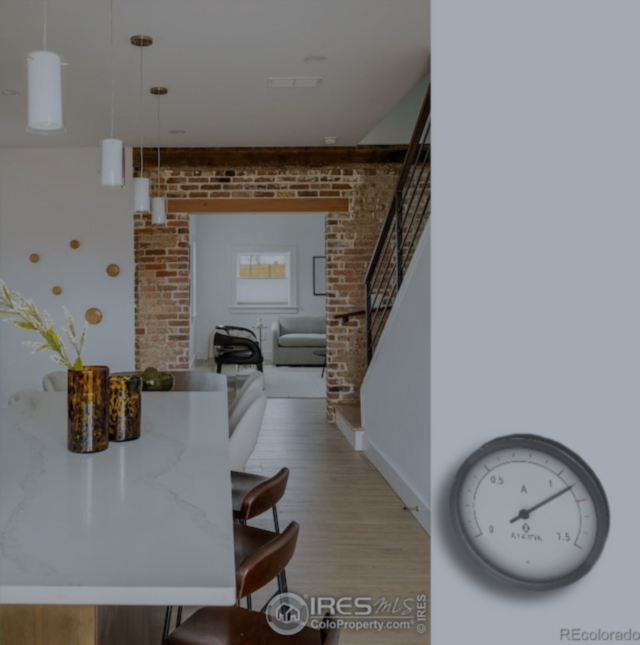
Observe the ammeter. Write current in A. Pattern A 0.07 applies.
A 1.1
